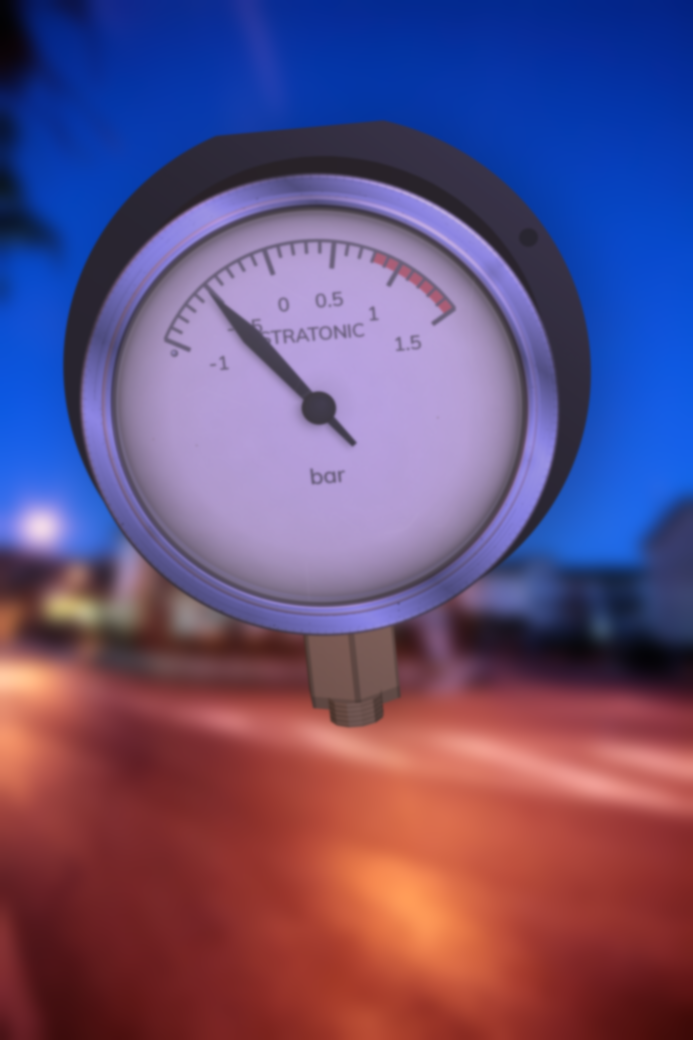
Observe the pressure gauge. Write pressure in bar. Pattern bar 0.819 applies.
bar -0.5
